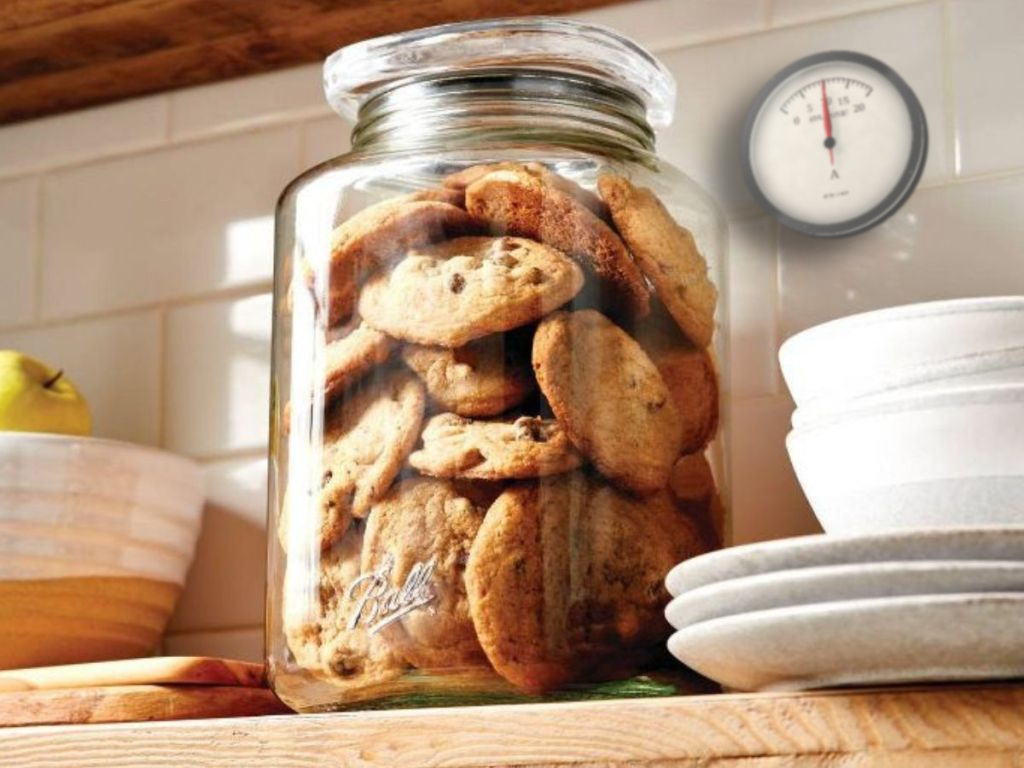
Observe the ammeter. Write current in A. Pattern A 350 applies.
A 10
